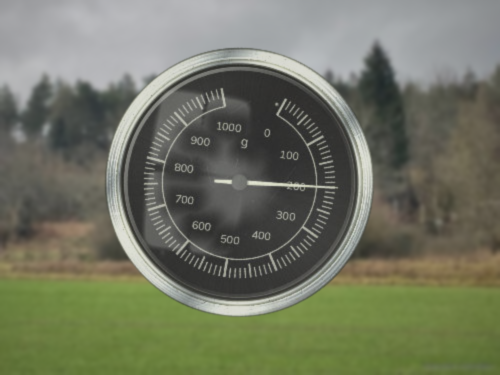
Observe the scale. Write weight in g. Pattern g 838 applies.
g 200
